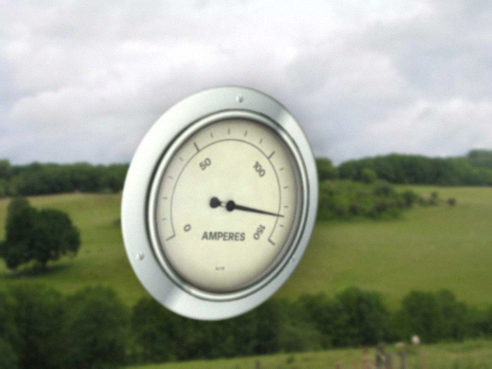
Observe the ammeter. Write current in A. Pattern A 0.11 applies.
A 135
